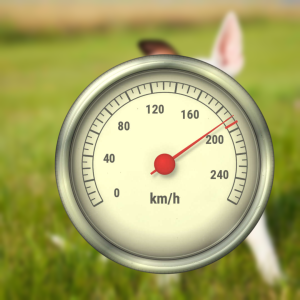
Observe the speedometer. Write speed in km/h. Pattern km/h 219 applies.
km/h 190
